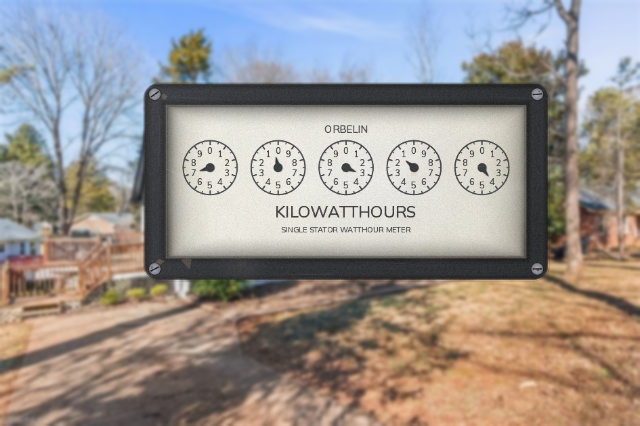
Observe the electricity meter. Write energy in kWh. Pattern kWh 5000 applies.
kWh 70314
